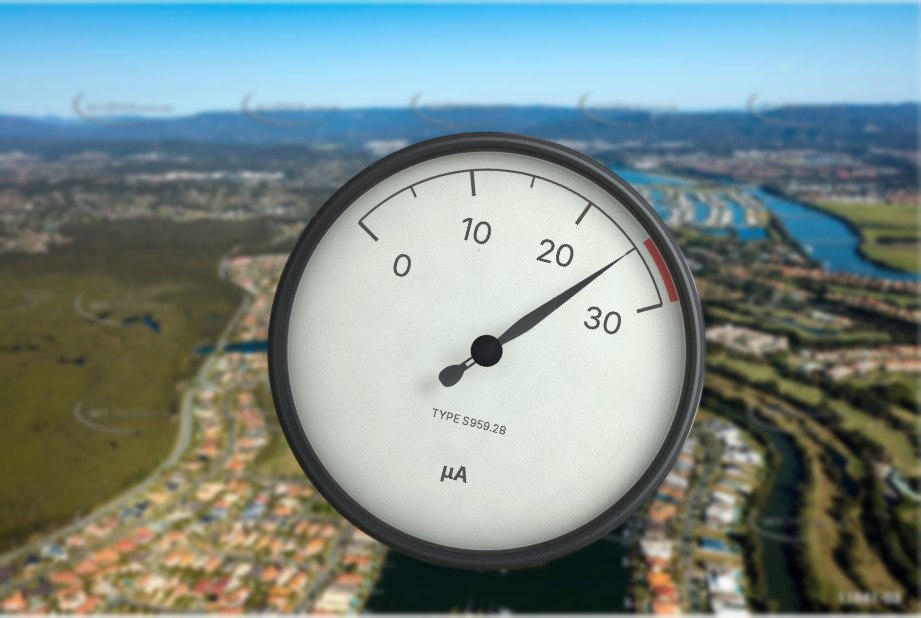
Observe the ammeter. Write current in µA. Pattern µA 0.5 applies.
µA 25
